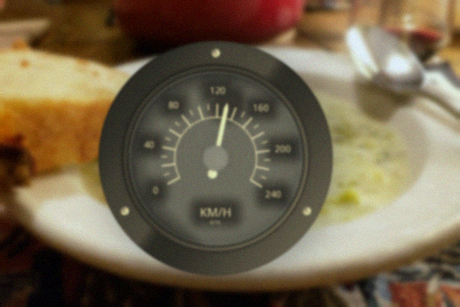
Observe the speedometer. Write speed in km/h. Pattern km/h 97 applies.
km/h 130
